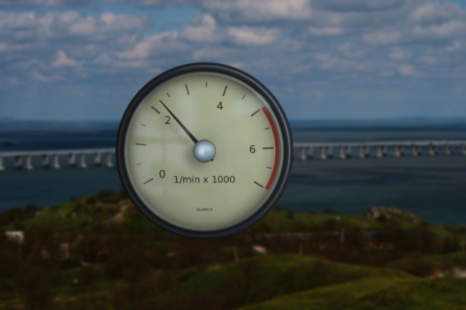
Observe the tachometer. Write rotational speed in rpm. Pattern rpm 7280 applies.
rpm 2250
